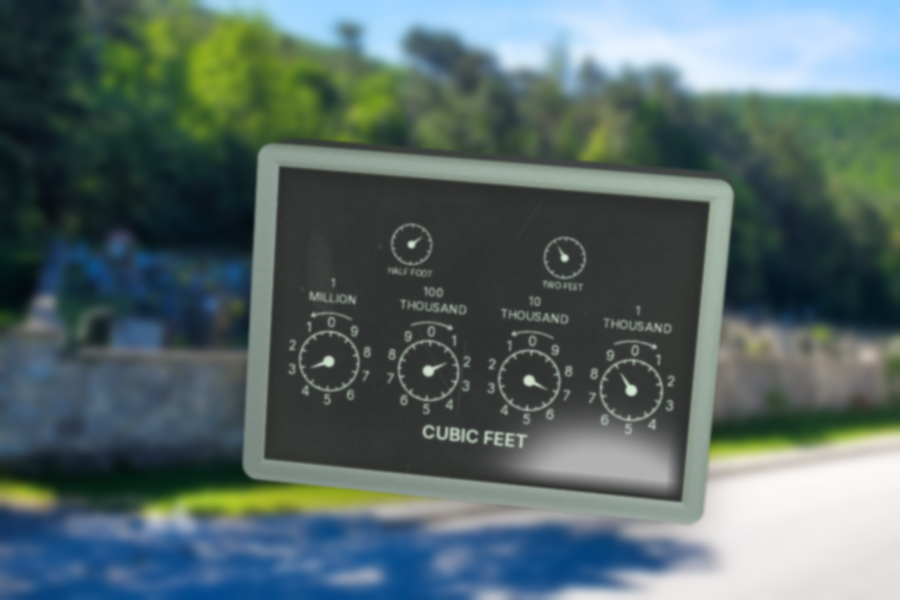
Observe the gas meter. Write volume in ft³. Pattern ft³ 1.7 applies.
ft³ 316900
